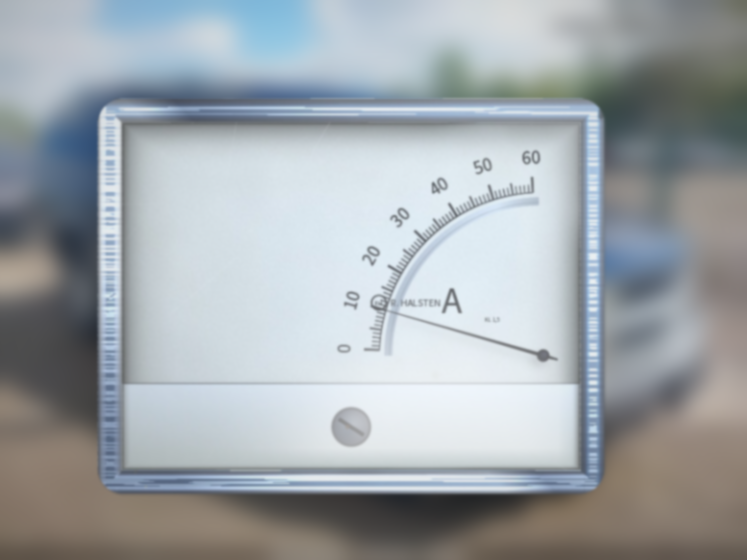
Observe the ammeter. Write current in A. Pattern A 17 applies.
A 10
